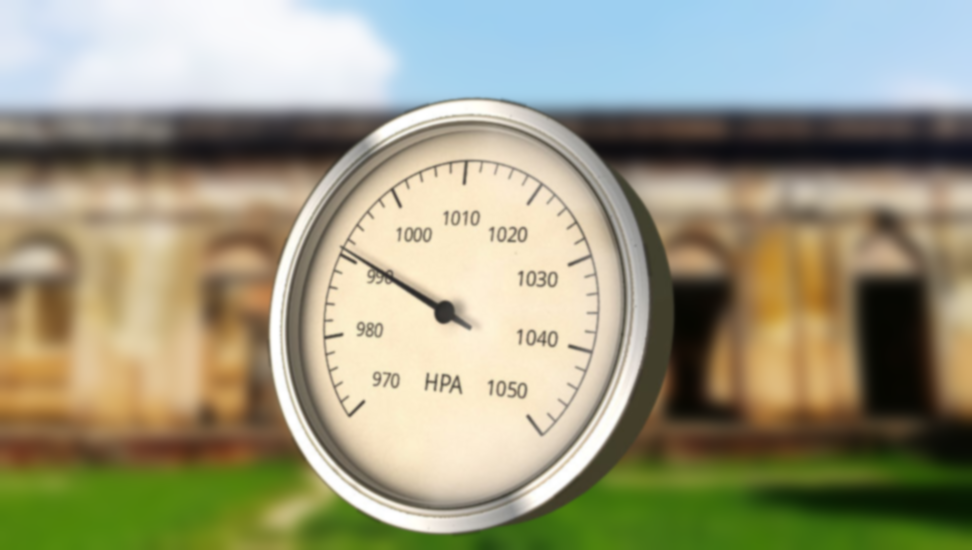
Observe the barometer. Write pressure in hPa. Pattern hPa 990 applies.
hPa 991
